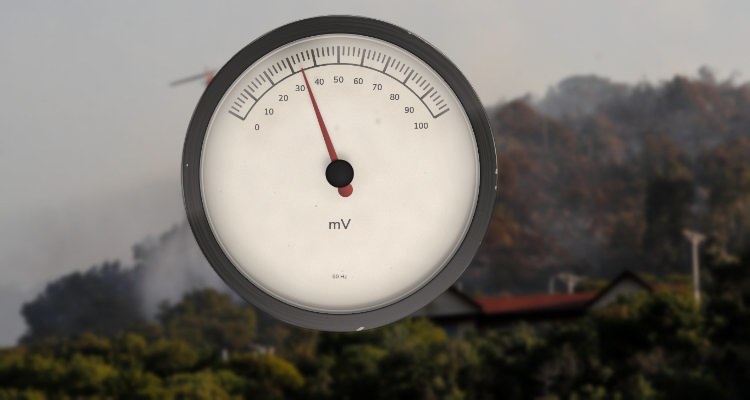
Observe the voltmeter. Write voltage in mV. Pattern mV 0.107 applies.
mV 34
